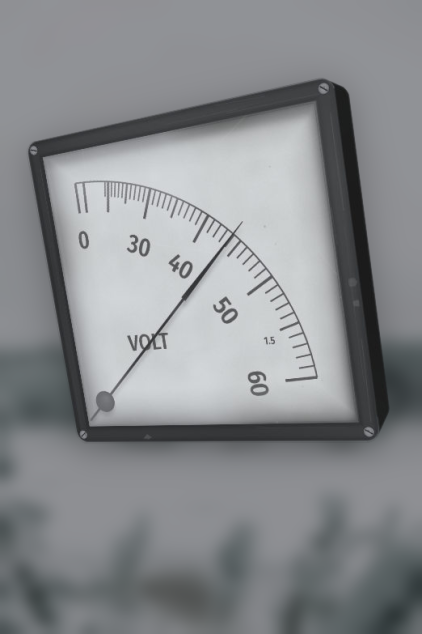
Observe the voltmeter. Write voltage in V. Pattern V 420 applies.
V 44
